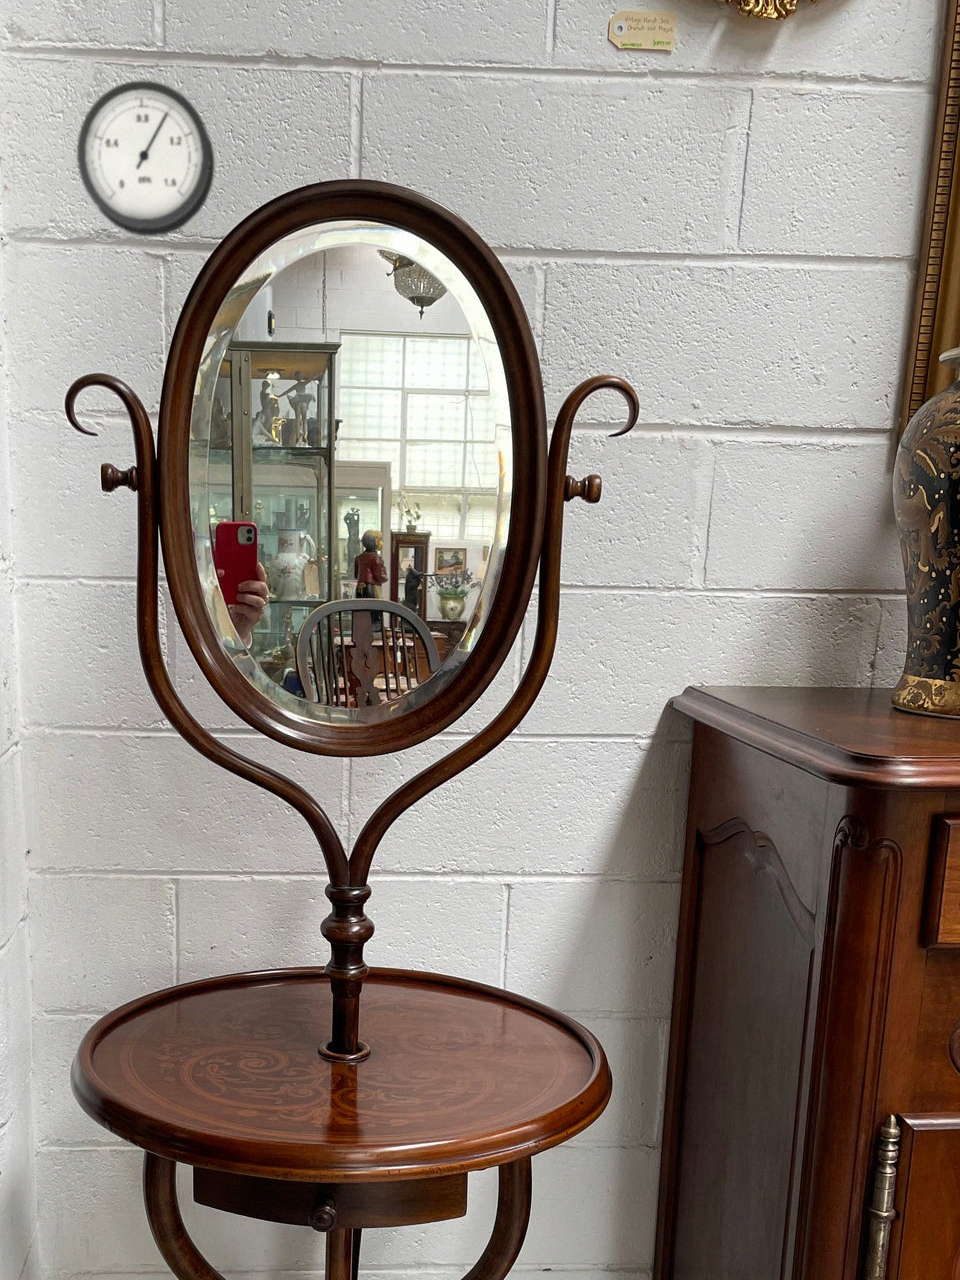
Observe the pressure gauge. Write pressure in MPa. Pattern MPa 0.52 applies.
MPa 1
